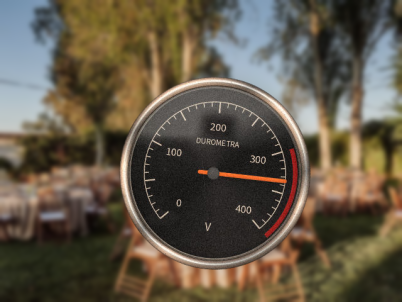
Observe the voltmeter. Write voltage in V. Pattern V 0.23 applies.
V 335
